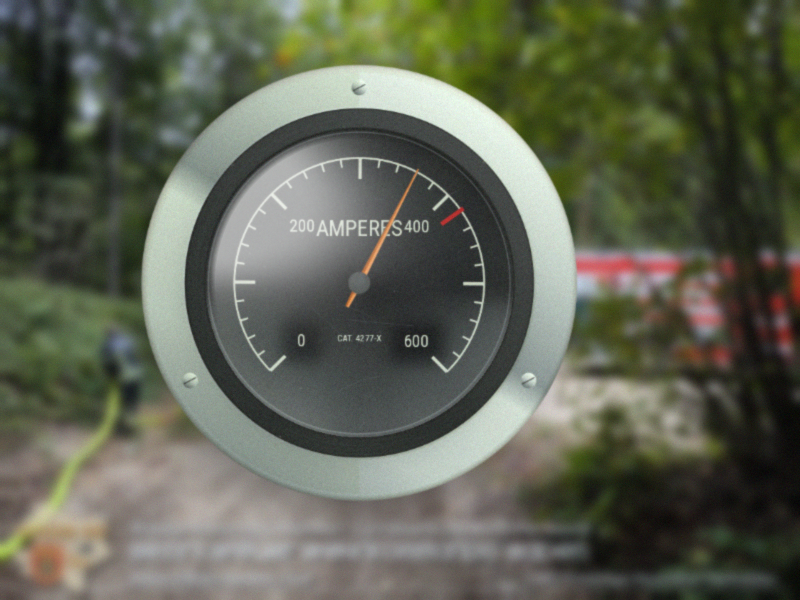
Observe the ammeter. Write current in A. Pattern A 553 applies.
A 360
